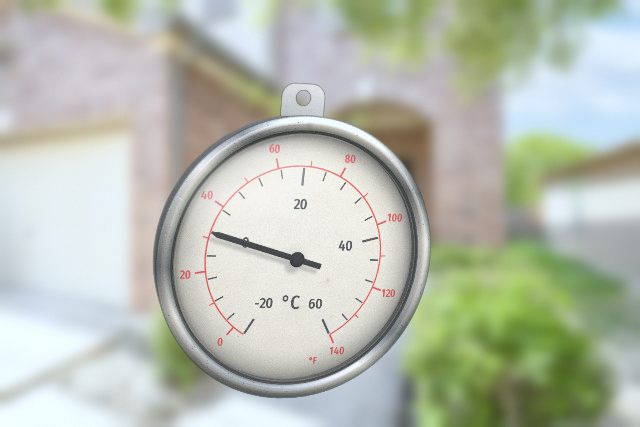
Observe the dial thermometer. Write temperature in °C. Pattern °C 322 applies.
°C 0
